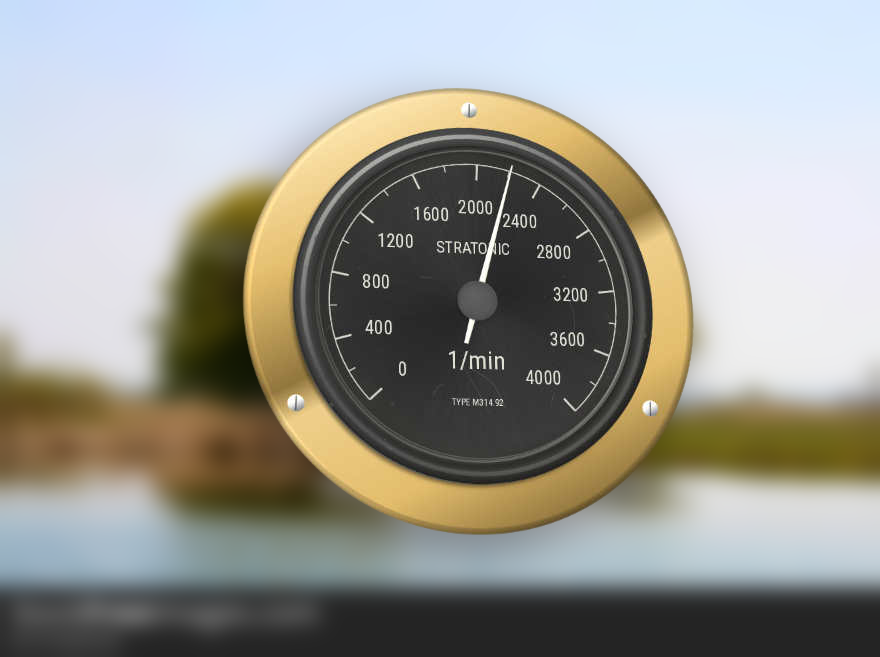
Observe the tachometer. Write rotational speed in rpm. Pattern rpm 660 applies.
rpm 2200
